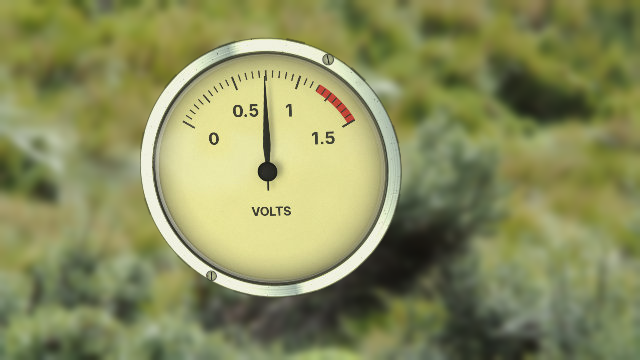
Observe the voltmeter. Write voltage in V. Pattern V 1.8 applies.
V 0.75
